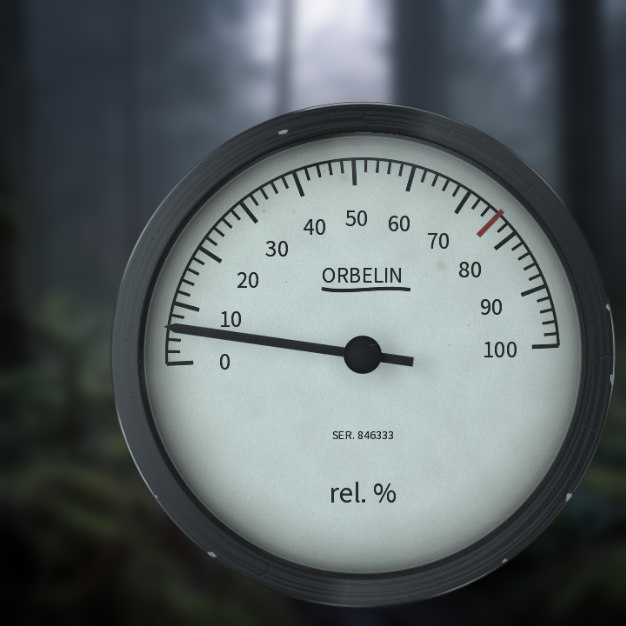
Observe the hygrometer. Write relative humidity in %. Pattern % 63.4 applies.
% 6
